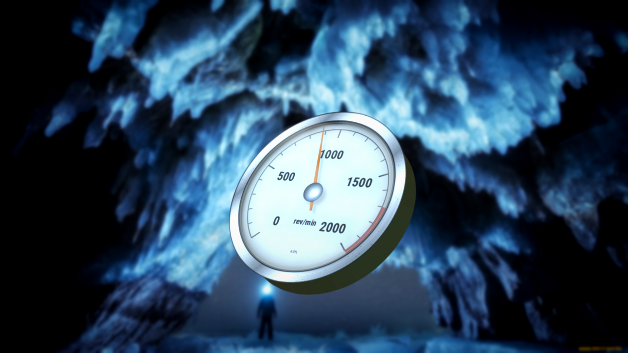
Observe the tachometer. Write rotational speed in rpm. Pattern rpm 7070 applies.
rpm 900
